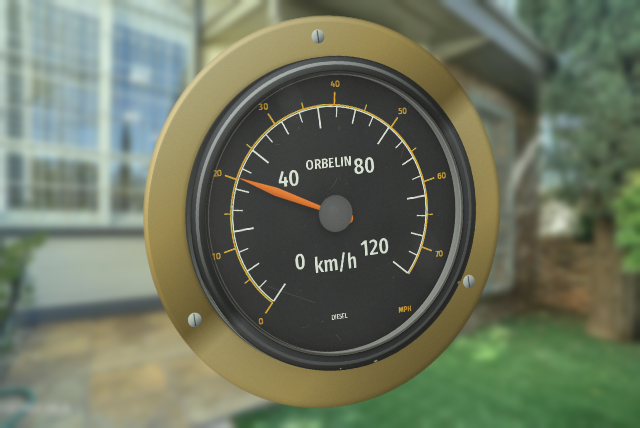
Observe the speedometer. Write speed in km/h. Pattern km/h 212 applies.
km/h 32.5
